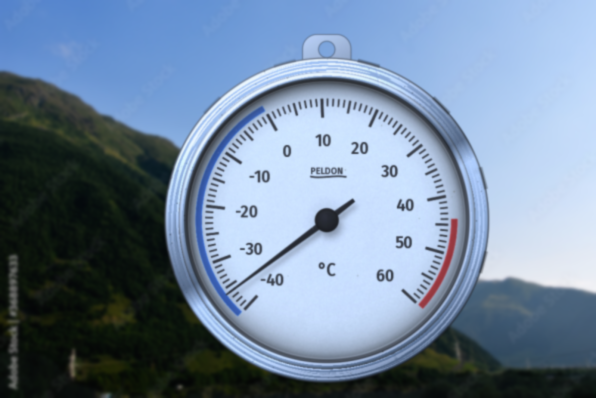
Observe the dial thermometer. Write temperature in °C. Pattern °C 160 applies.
°C -36
